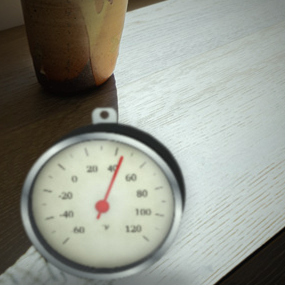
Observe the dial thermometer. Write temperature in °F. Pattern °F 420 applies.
°F 45
